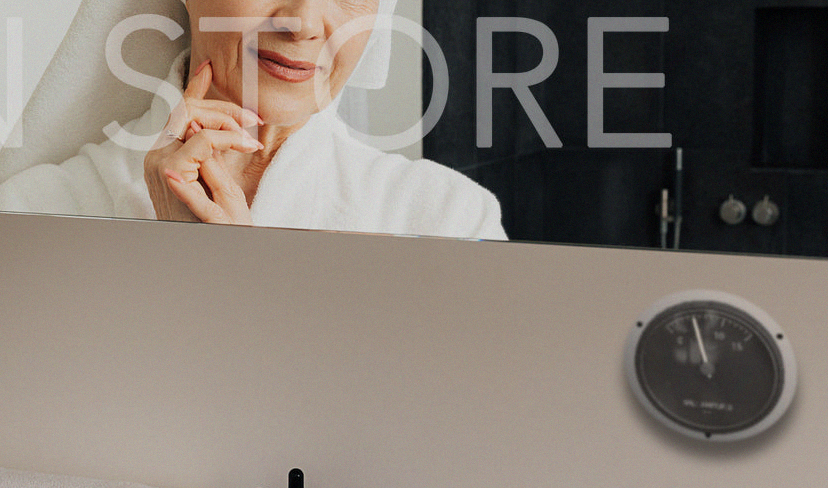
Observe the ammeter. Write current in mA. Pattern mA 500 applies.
mA 5
